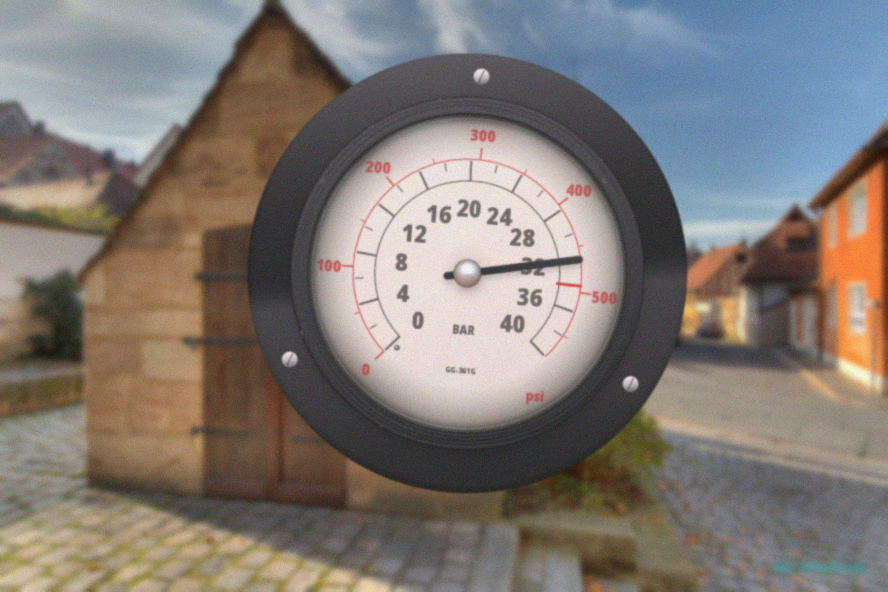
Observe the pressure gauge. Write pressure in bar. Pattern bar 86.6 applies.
bar 32
